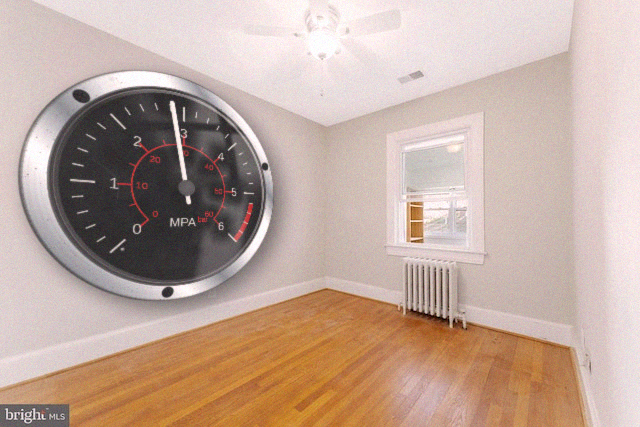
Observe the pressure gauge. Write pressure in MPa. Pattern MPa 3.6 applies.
MPa 2.8
